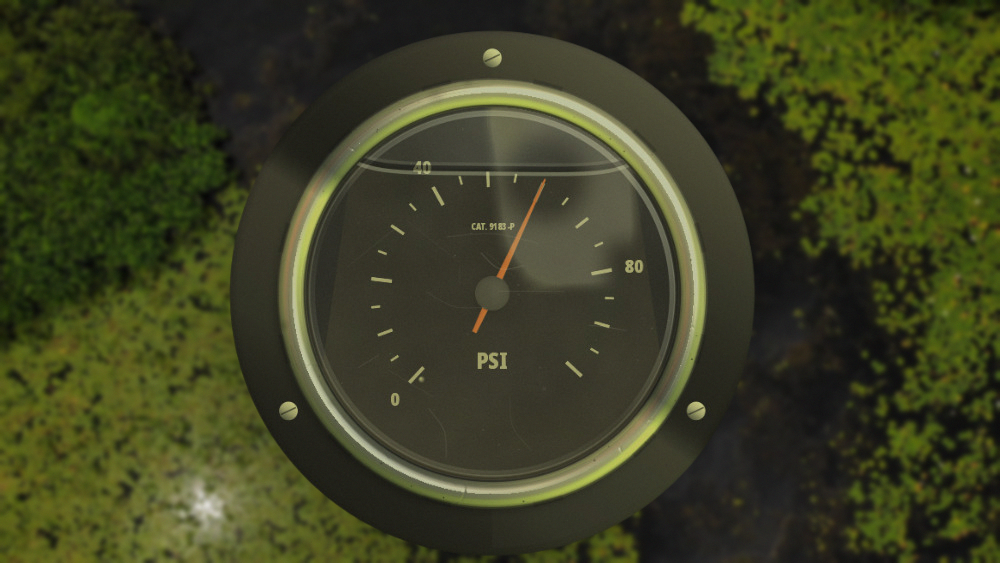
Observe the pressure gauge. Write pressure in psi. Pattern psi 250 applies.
psi 60
